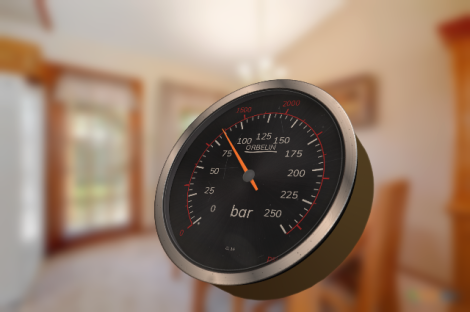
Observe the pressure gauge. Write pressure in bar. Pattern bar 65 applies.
bar 85
